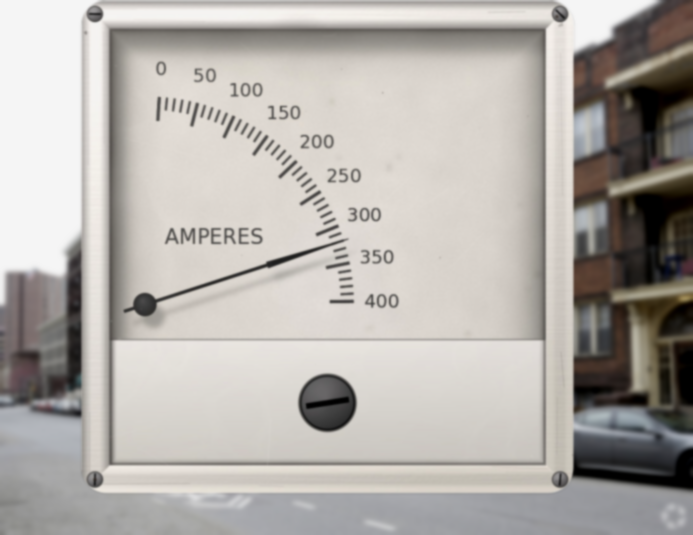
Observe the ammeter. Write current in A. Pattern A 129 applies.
A 320
